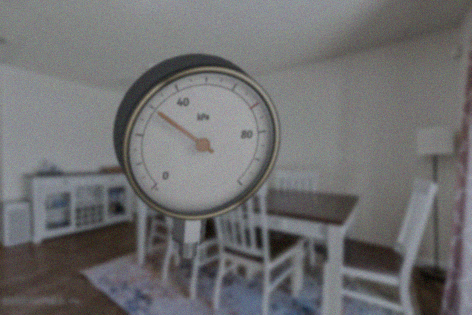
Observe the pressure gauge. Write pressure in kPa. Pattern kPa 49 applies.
kPa 30
